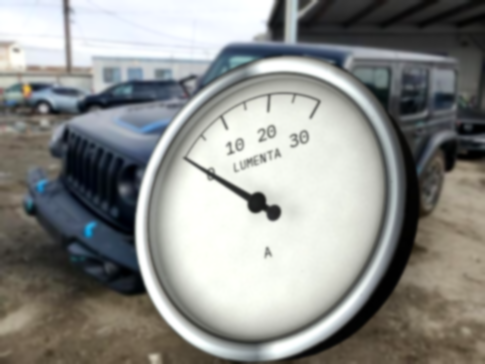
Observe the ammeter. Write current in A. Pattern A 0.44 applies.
A 0
